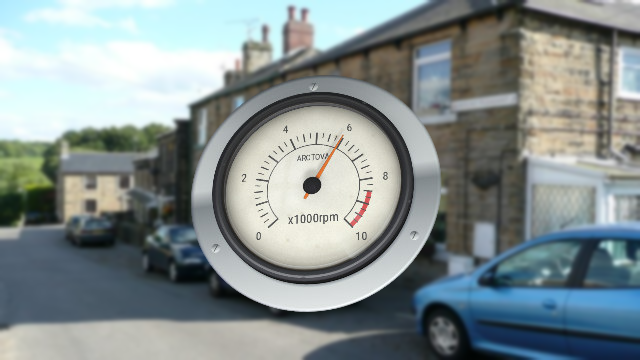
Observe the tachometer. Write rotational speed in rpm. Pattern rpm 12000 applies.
rpm 6000
